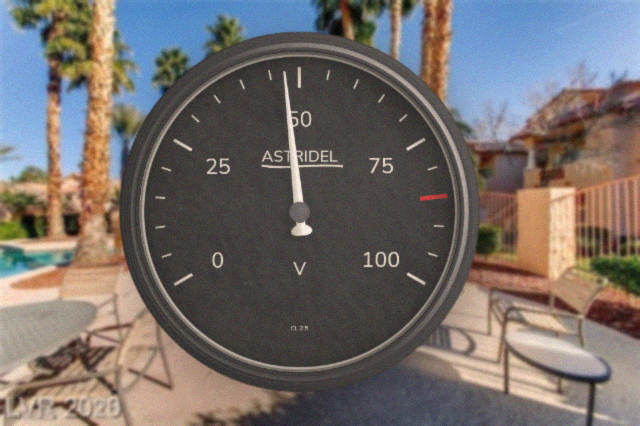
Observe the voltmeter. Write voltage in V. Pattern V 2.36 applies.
V 47.5
